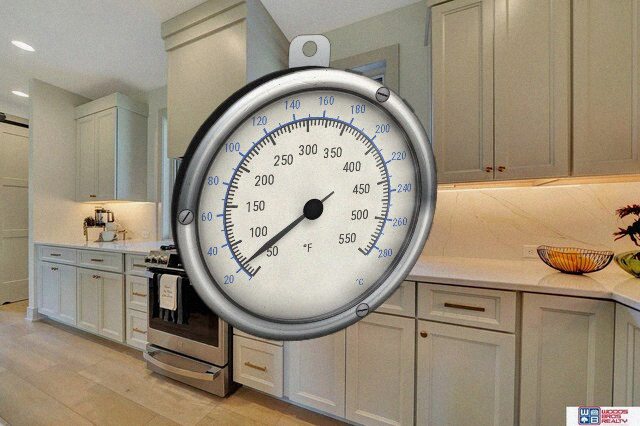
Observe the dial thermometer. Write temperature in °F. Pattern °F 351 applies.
°F 75
